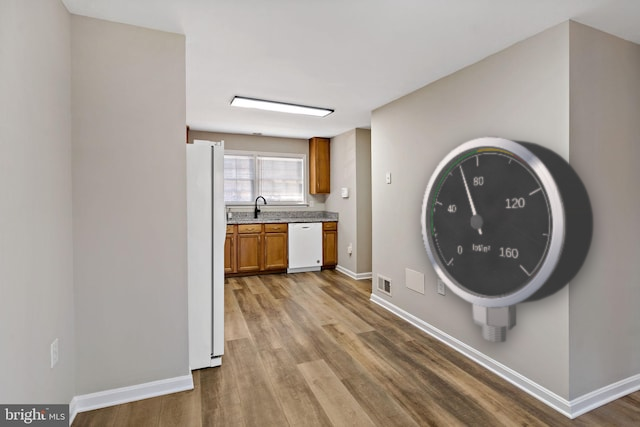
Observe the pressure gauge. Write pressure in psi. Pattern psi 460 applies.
psi 70
